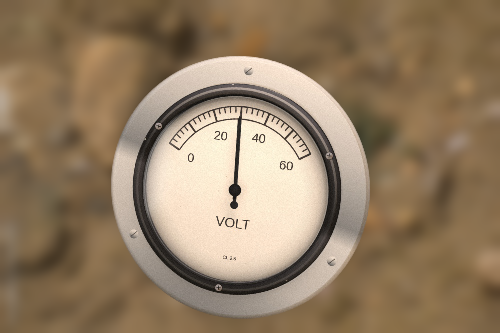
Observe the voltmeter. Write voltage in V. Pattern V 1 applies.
V 30
